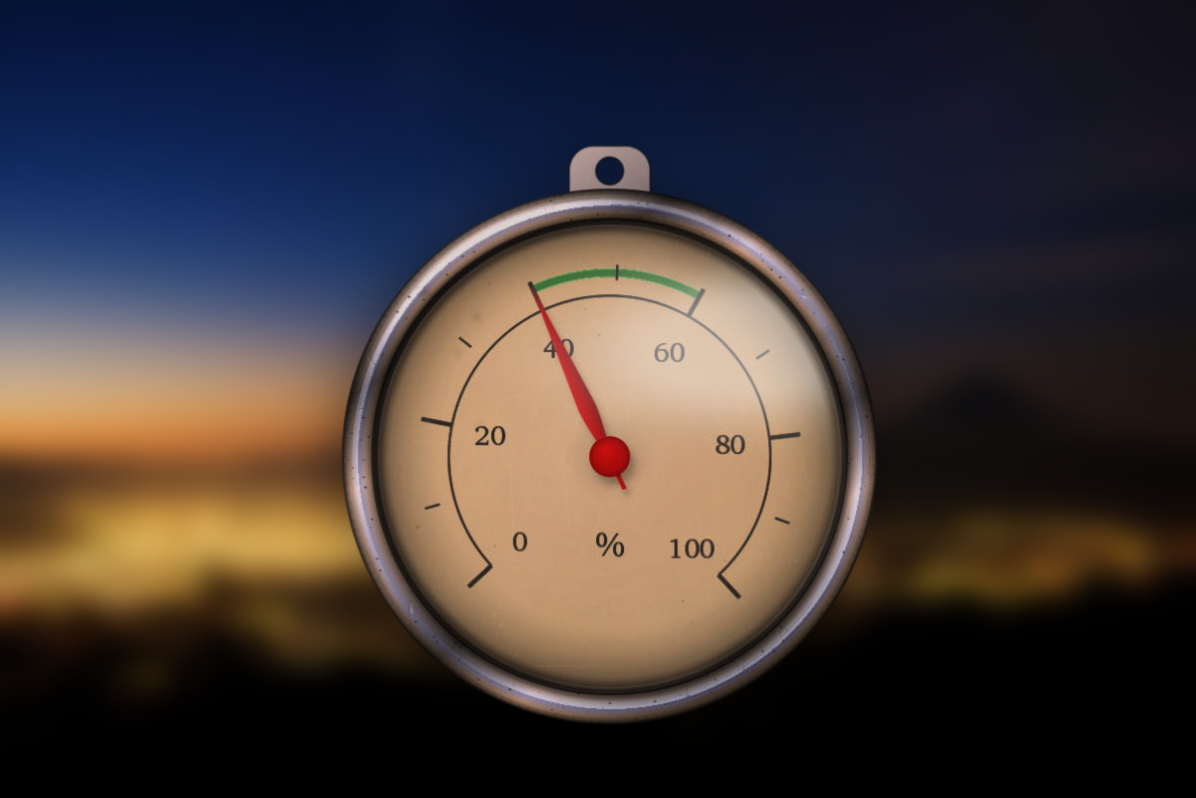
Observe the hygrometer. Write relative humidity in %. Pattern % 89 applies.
% 40
